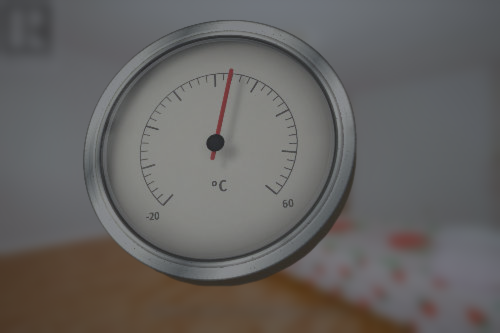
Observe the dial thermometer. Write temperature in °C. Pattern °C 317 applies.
°C 24
